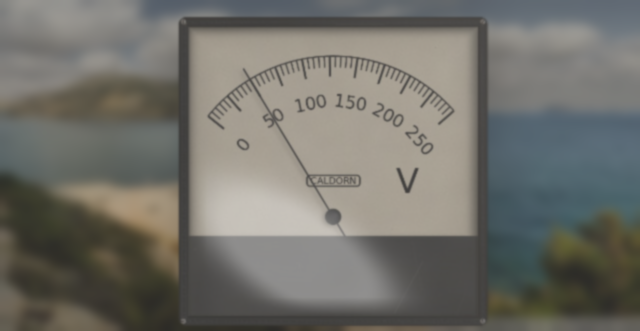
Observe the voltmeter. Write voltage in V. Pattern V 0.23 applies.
V 50
